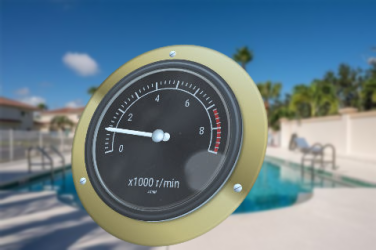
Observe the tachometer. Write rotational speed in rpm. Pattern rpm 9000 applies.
rpm 1000
